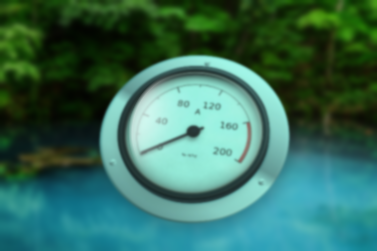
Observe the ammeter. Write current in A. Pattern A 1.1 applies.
A 0
